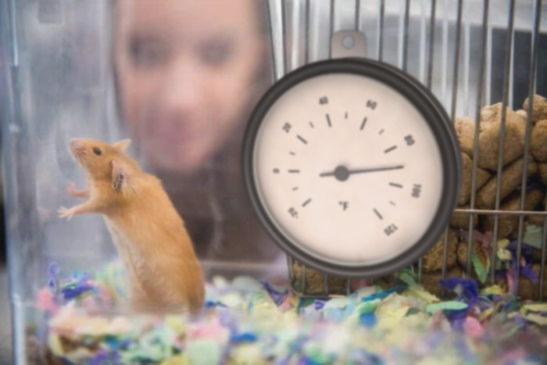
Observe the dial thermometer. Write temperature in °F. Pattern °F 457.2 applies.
°F 90
